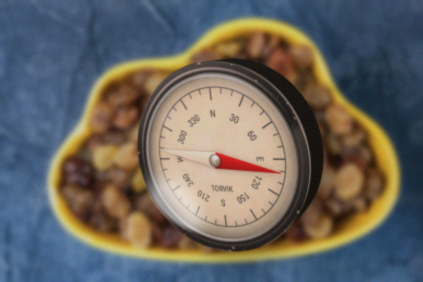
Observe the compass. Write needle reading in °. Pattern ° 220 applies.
° 100
